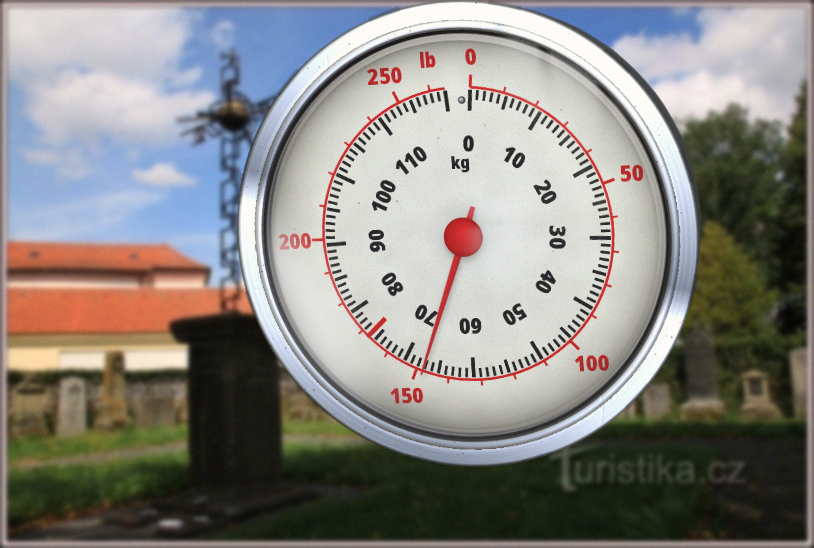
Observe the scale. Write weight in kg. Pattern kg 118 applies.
kg 67
